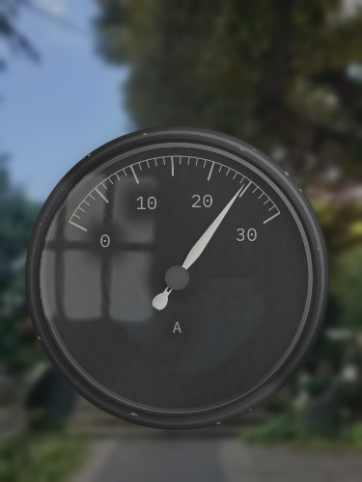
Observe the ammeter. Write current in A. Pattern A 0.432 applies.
A 24.5
